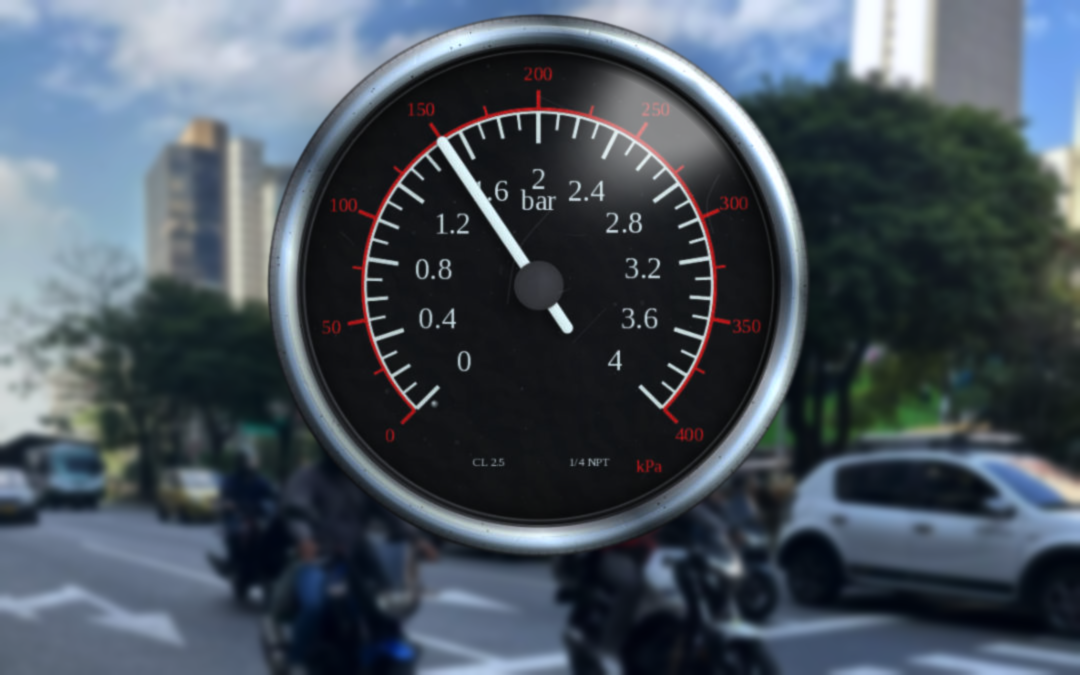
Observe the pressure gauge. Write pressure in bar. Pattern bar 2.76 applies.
bar 1.5
